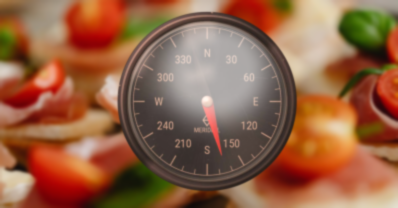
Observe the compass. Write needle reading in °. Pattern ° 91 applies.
° 165
